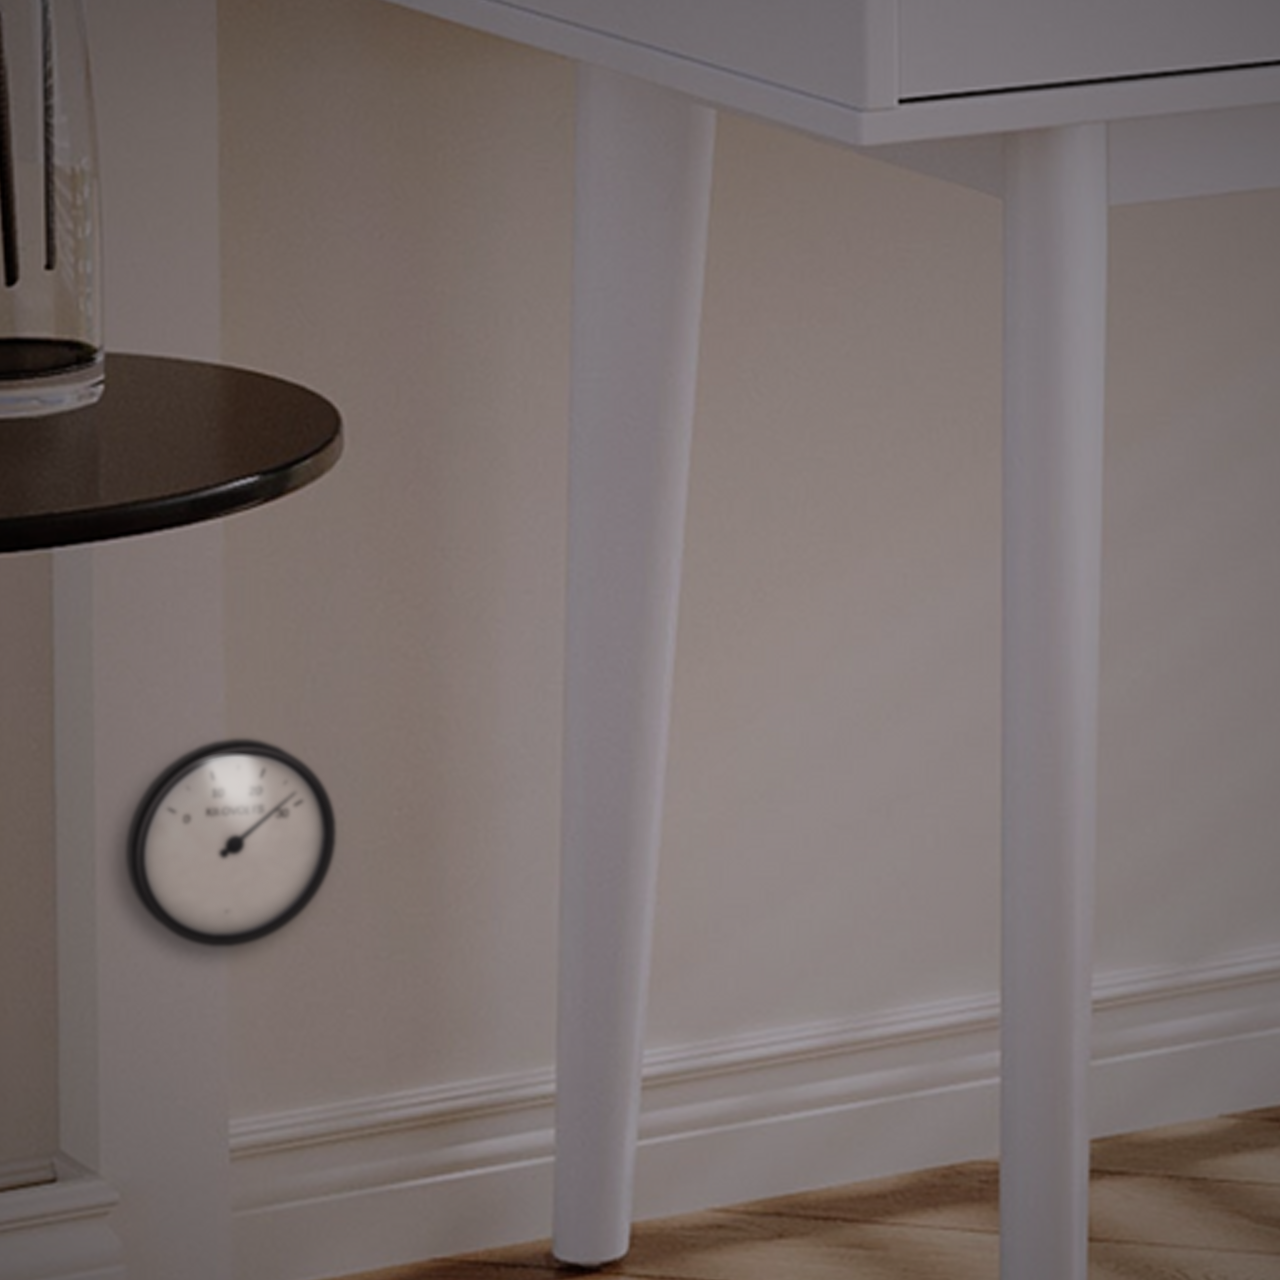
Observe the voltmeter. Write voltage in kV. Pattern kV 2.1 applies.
kV 27.5
